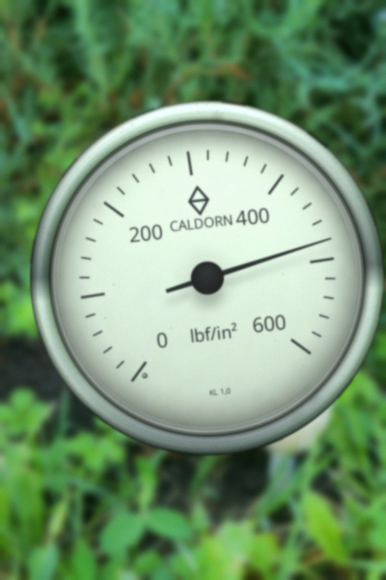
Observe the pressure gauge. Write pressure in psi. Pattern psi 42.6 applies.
psi 480
